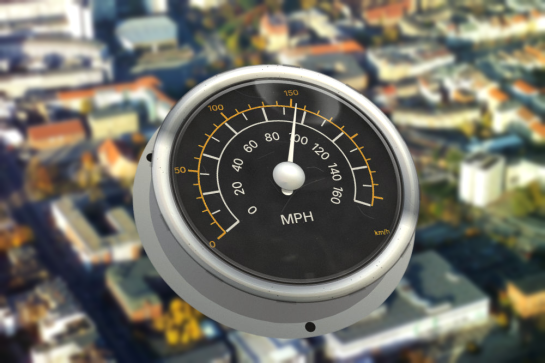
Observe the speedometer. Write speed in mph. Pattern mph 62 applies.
mph 95
